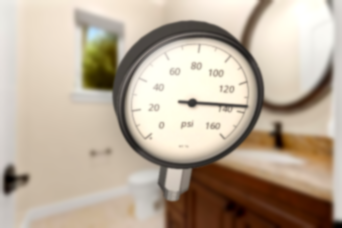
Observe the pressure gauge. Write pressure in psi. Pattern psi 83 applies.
psi 135
